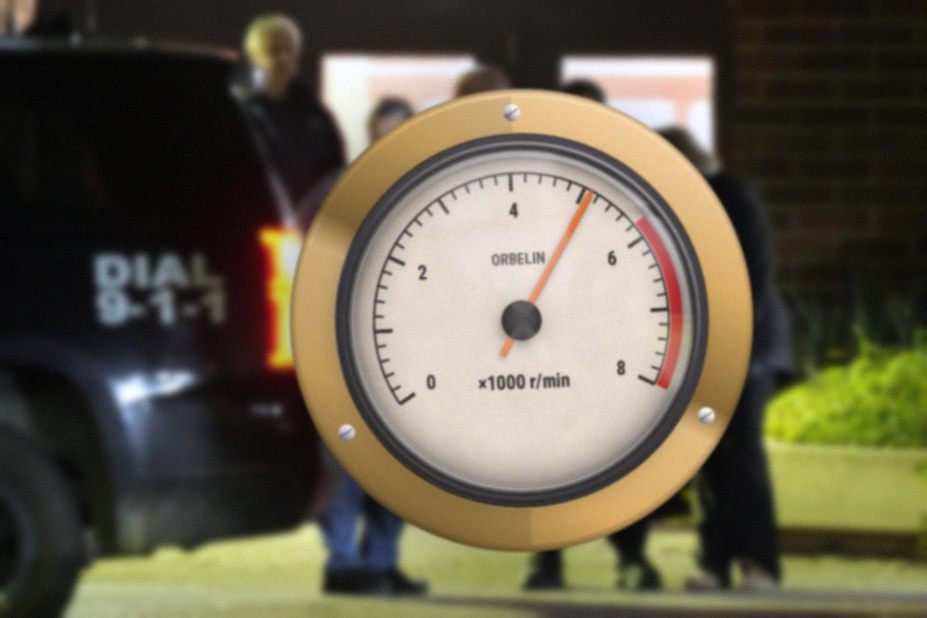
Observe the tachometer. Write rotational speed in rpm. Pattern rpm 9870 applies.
rpm 5100
